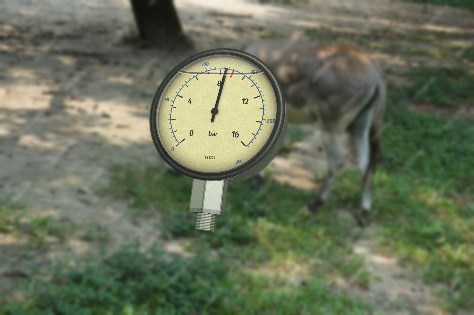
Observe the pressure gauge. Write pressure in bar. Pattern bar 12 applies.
bar 8.5
